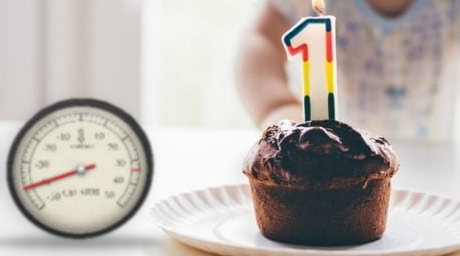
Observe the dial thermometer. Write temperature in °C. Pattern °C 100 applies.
°C -40
